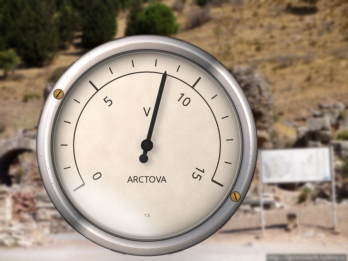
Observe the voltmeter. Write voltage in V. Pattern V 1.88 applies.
V 8.5
